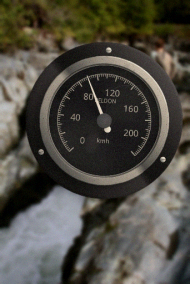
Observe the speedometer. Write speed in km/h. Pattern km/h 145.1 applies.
km/h 90
